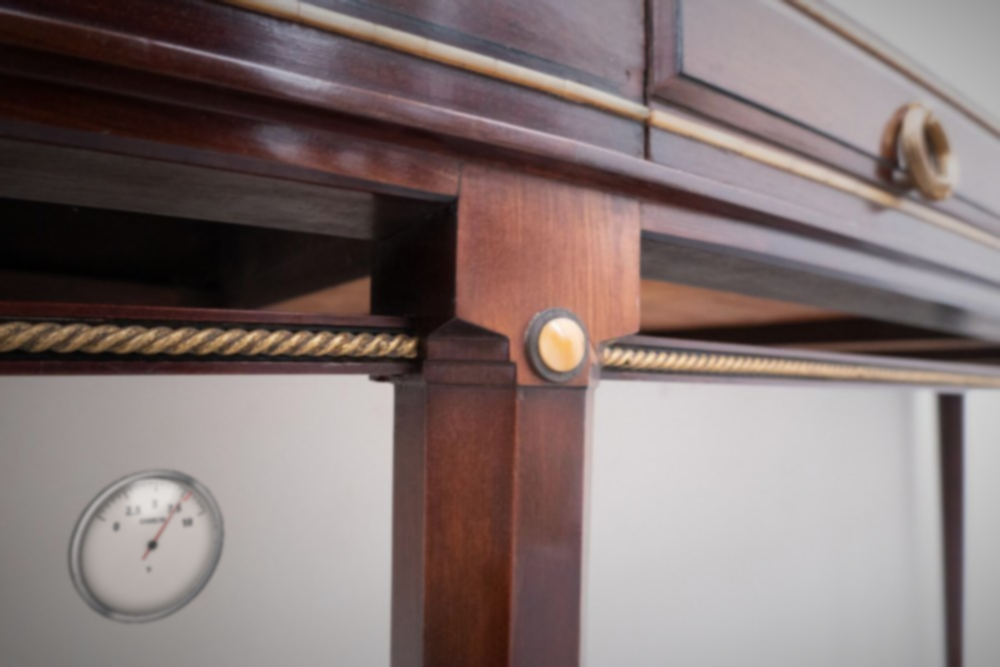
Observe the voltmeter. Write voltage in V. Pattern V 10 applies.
V 7.5
